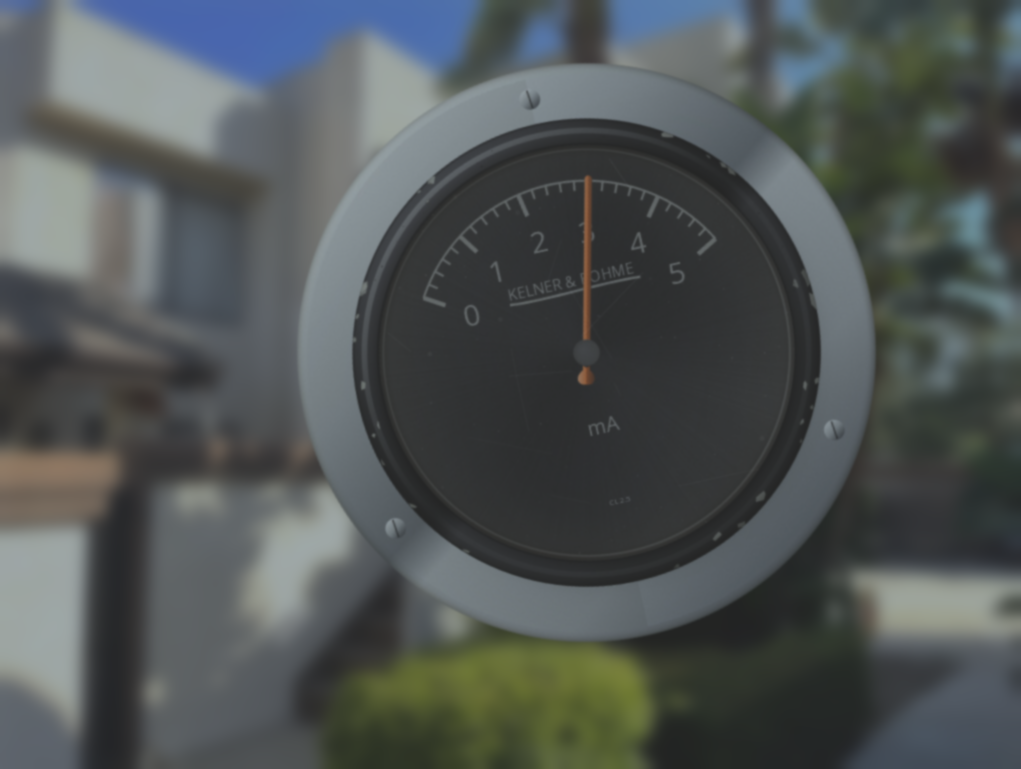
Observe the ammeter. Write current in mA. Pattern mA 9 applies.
mA 3
